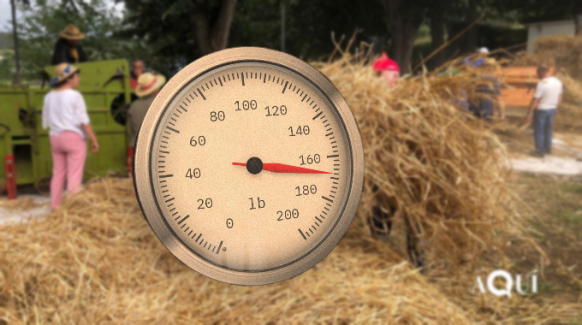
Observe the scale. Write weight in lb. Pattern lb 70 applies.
lb 168
